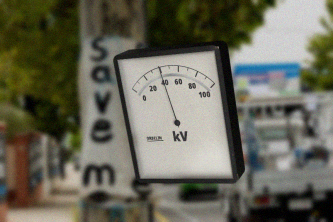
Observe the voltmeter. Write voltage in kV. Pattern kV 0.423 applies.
kV 40
